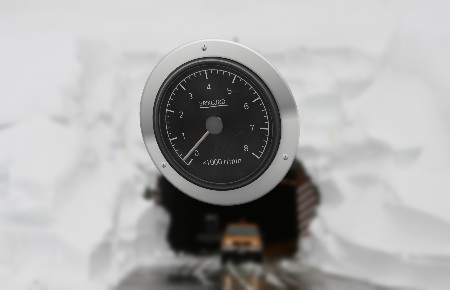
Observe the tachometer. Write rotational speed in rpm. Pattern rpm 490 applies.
rpm 200
